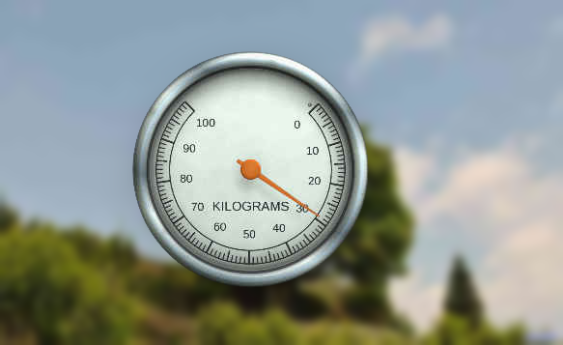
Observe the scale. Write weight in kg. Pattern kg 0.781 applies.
kg 29
